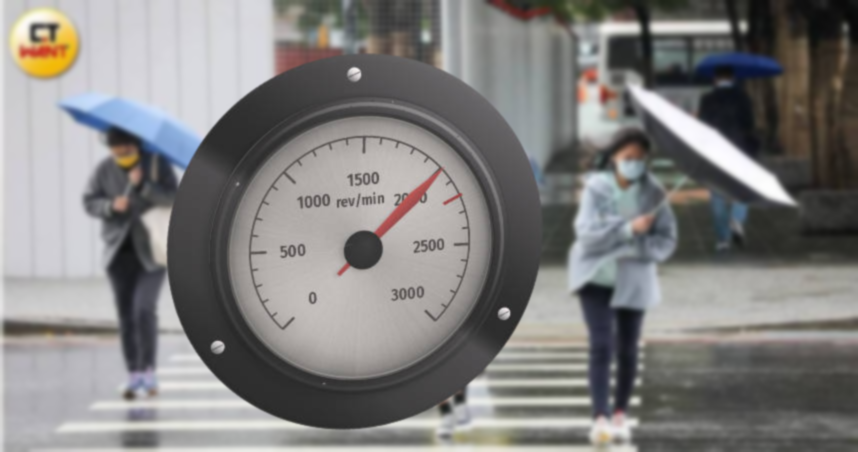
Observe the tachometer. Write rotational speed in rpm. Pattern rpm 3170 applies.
rpm 2000
